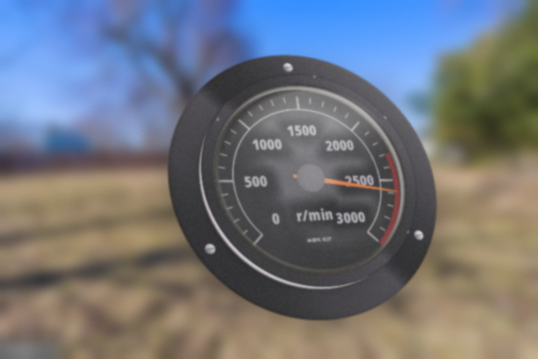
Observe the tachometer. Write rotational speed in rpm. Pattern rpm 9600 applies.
rpm 2600
